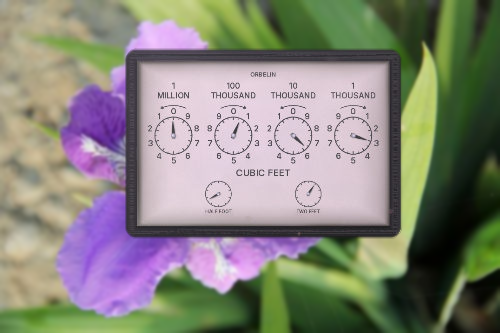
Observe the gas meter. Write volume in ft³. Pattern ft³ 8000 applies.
ft³ 6300
